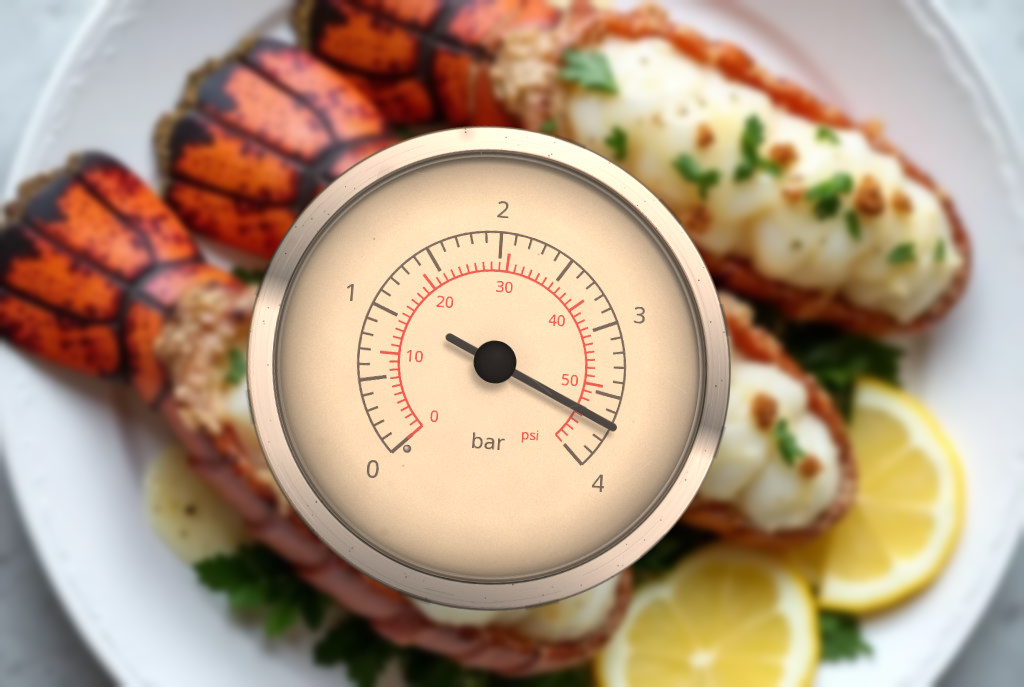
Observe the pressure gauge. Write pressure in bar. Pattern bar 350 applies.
bar 3.7
